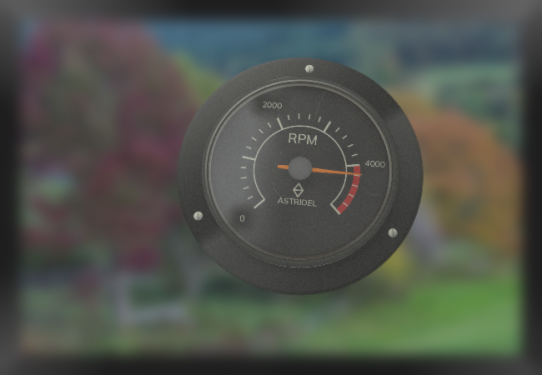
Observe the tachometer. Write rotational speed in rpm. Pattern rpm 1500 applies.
rpm 4200
